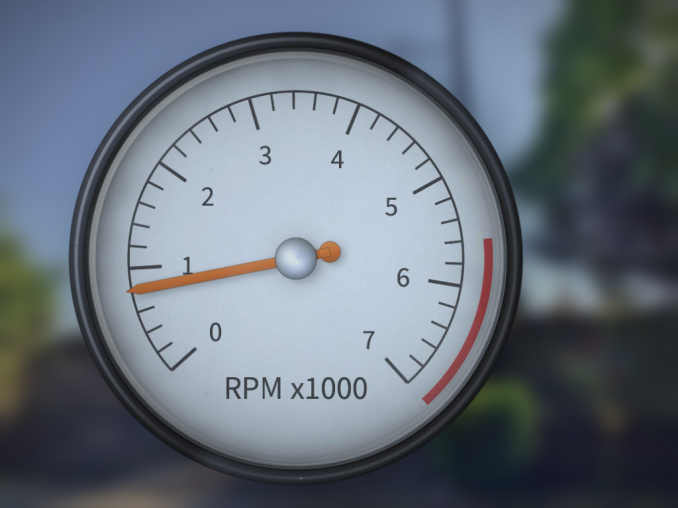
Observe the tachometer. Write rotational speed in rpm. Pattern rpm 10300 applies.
rpm 800
